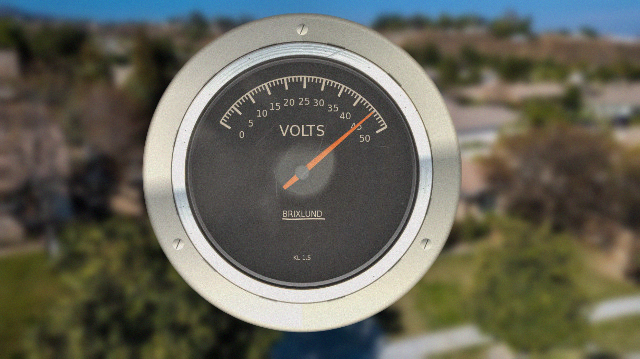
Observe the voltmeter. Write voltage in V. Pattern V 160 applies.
V 45
